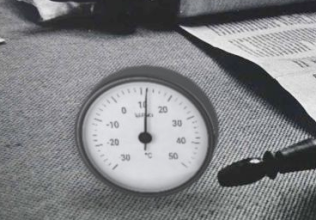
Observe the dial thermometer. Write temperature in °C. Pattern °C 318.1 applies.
°C 12
